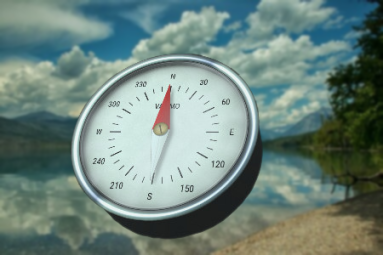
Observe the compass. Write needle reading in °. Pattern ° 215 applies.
° 0
